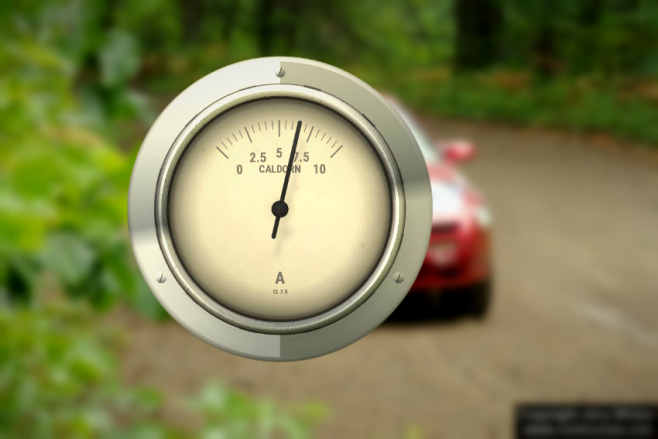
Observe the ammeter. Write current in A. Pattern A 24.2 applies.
A 6.5
